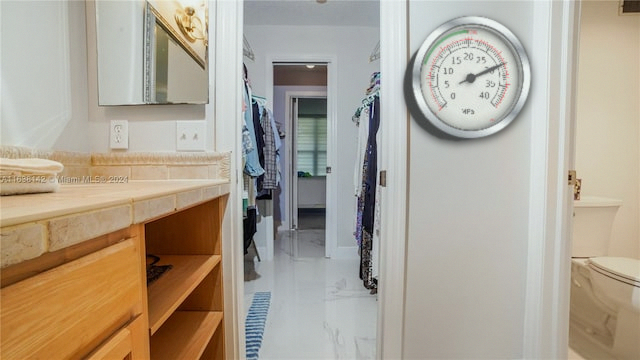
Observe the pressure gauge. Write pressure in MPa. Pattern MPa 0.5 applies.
MPa 30
